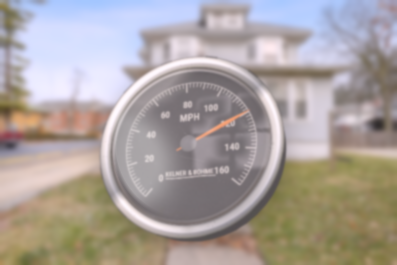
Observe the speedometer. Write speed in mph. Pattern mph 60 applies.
mph 120
